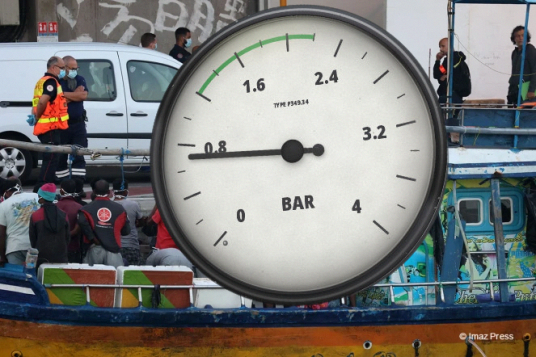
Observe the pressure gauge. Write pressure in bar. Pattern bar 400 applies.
bar 0.7
